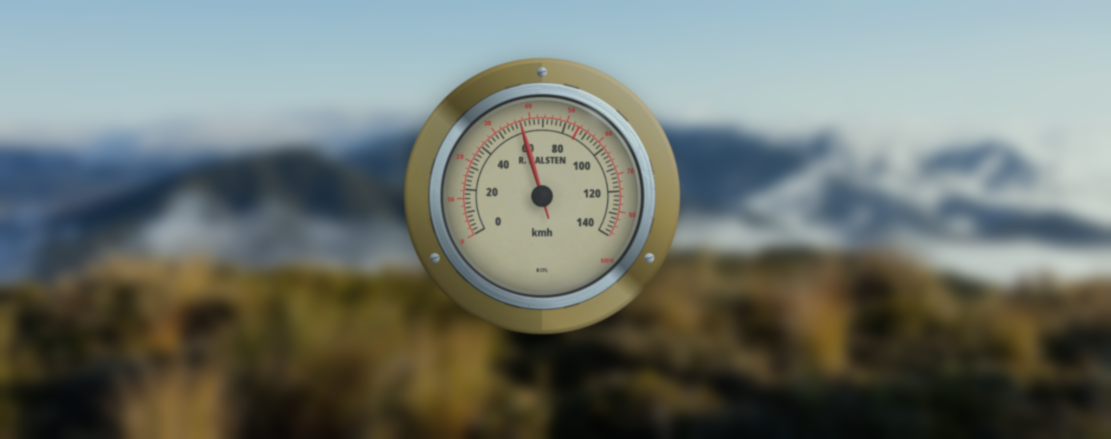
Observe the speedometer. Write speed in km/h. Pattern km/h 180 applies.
km/h 60
